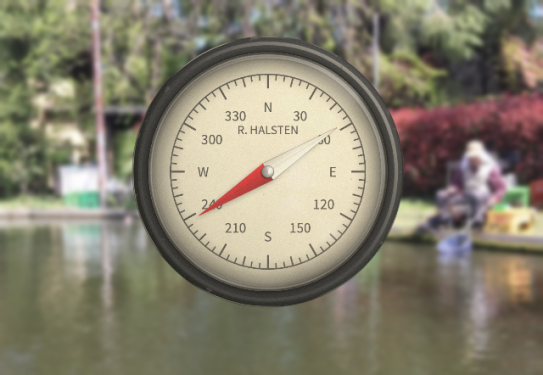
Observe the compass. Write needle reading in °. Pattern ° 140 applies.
° 237.5
